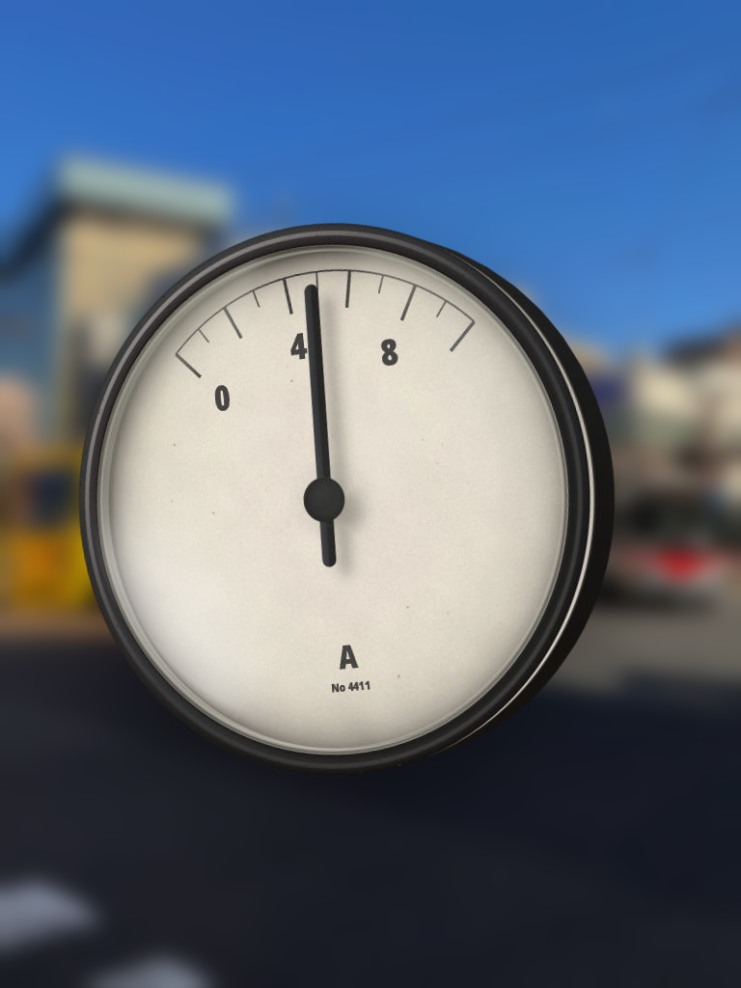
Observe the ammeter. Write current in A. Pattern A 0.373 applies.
A 5
